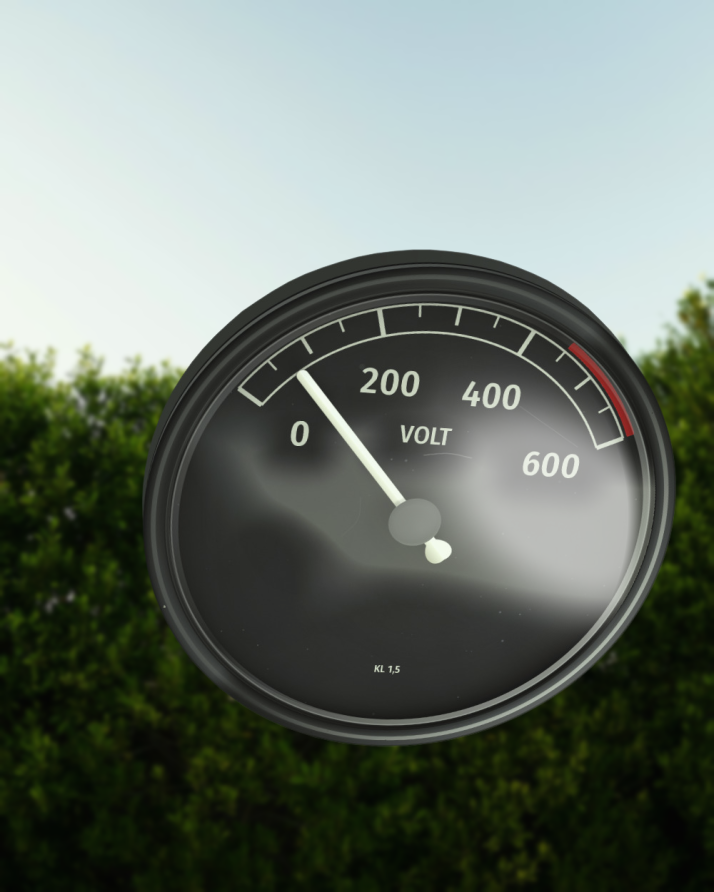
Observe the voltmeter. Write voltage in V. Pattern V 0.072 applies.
V 75
